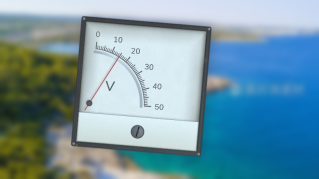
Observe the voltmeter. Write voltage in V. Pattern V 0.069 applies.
V 15
